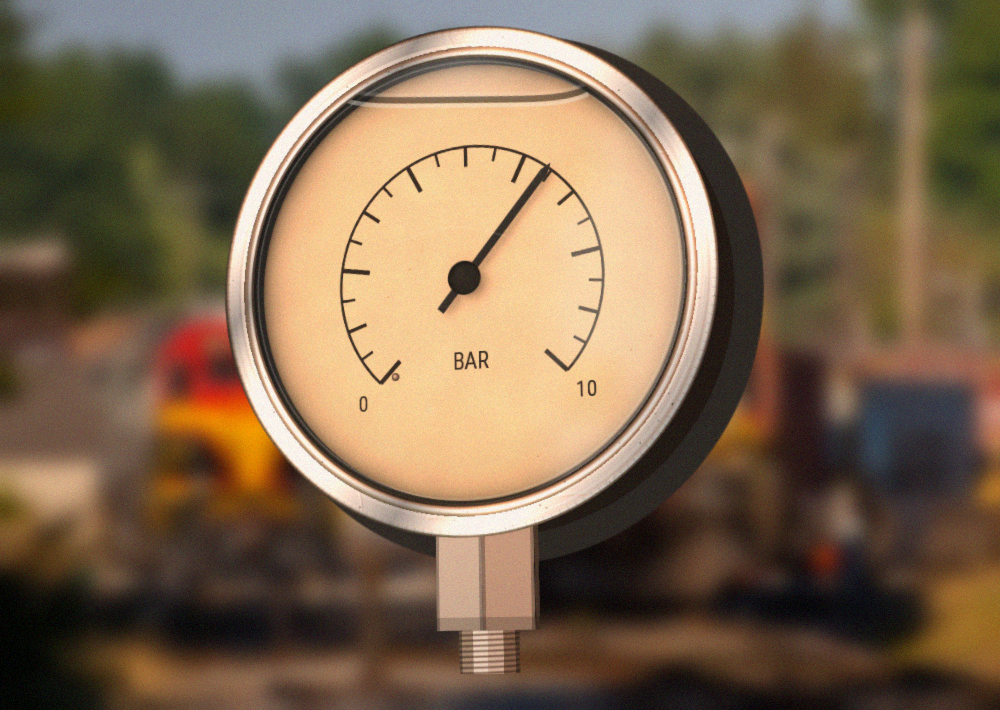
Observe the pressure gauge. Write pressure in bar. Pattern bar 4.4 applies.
bar 6.5
